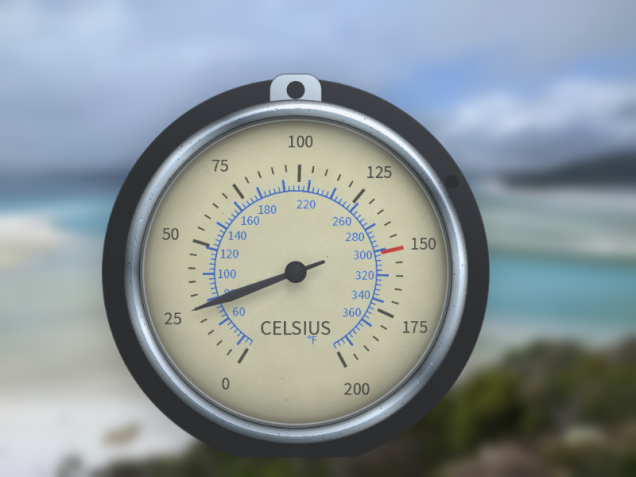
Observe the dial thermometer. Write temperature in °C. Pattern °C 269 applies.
°C 25
